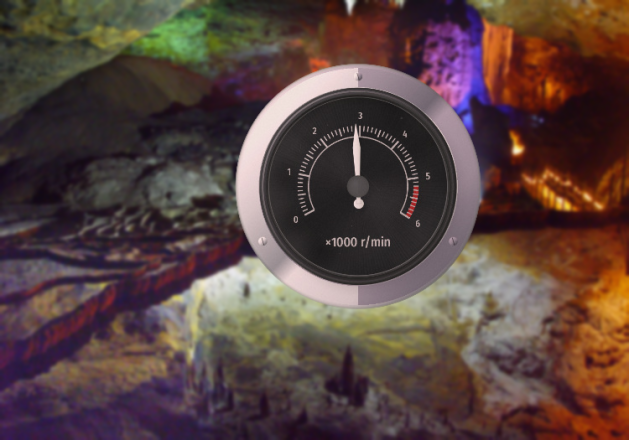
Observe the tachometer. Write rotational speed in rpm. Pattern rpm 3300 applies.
rpm 2900
